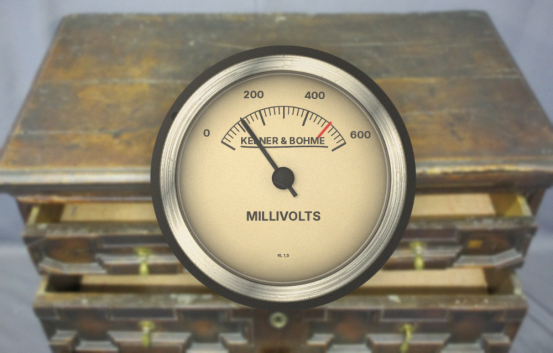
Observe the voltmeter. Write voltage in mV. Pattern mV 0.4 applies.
mV 120
